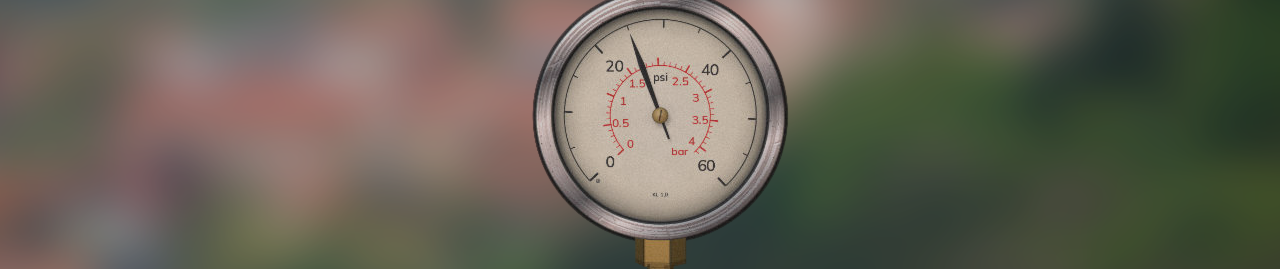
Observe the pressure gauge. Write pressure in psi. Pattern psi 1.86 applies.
psi 25
